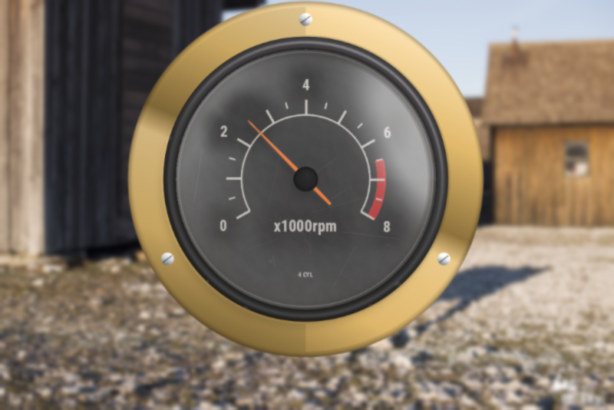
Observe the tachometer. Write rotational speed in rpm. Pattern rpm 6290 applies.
rpm 2500
